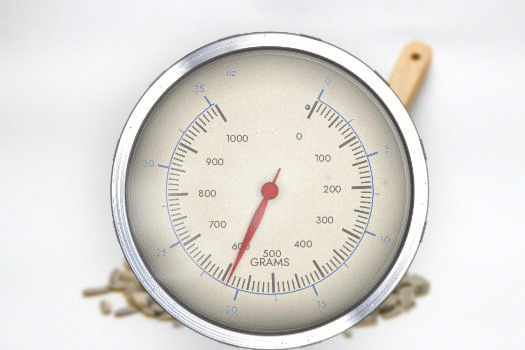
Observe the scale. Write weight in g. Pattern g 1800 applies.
g 590
